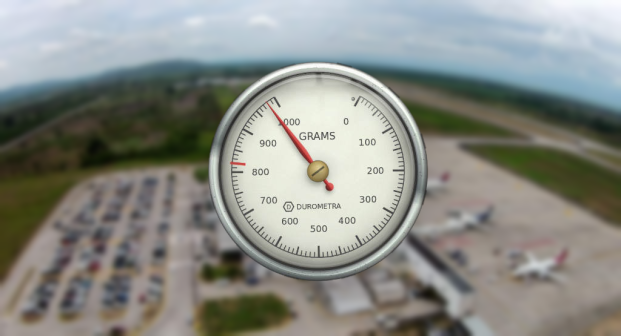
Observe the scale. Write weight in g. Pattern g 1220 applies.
g 980
